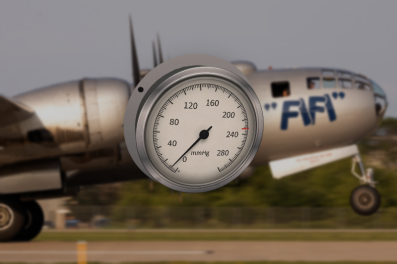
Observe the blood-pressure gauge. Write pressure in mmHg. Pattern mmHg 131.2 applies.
mmHg 10
